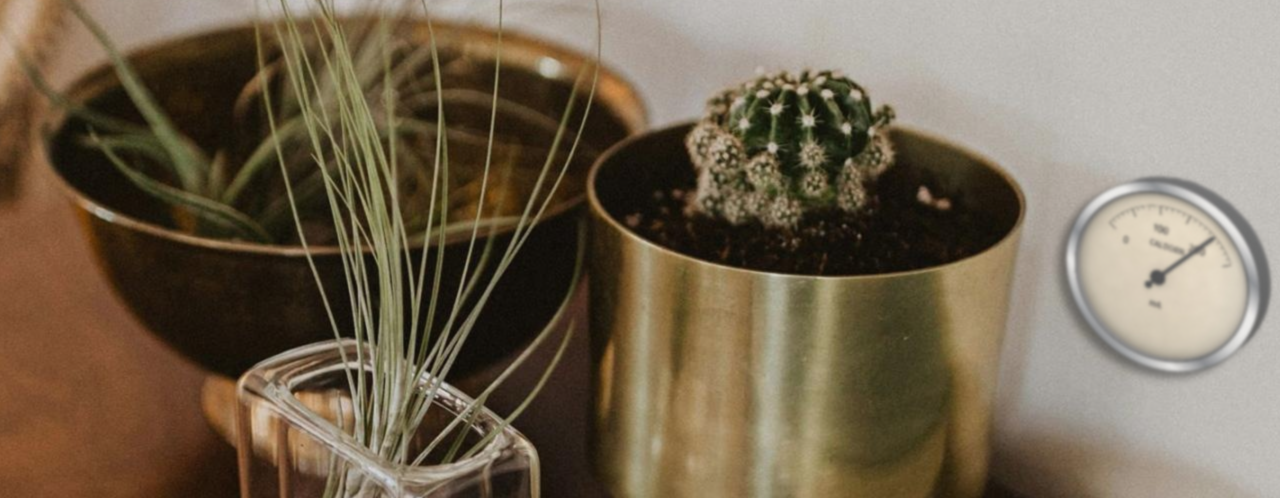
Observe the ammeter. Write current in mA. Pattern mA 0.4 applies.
mA 200
